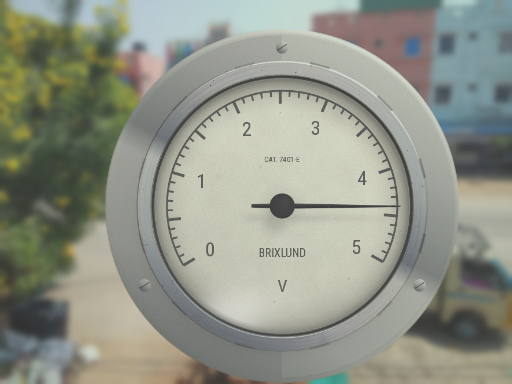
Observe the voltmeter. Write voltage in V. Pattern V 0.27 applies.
V 4.4
